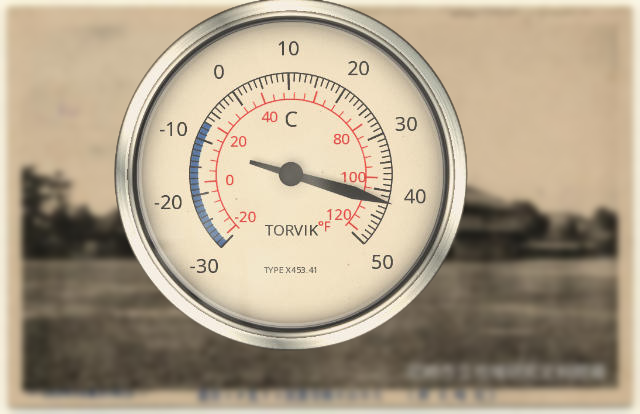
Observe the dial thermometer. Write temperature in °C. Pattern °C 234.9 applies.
°C 42
